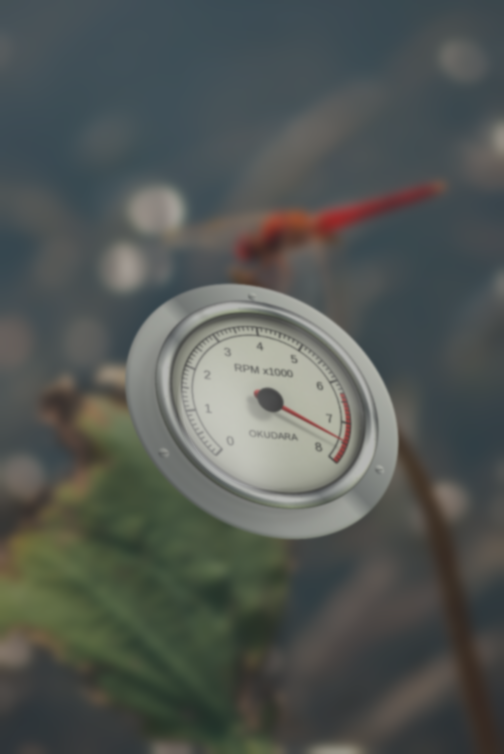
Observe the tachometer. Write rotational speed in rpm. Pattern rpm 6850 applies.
rpm 7500
